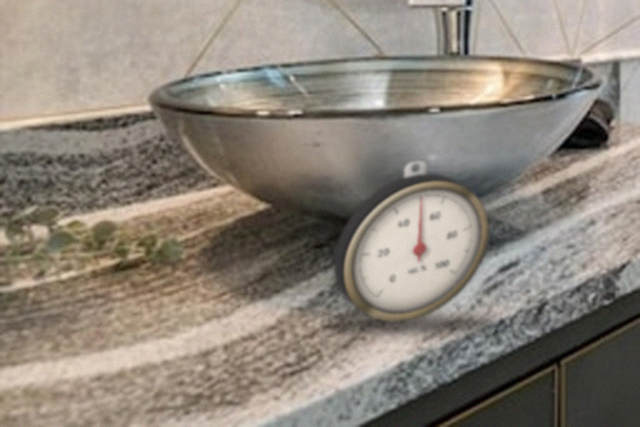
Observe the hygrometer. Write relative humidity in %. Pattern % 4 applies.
% 50
